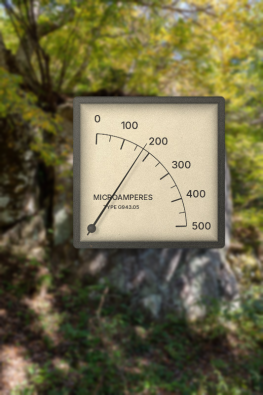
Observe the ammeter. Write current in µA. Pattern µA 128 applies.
µA 175
